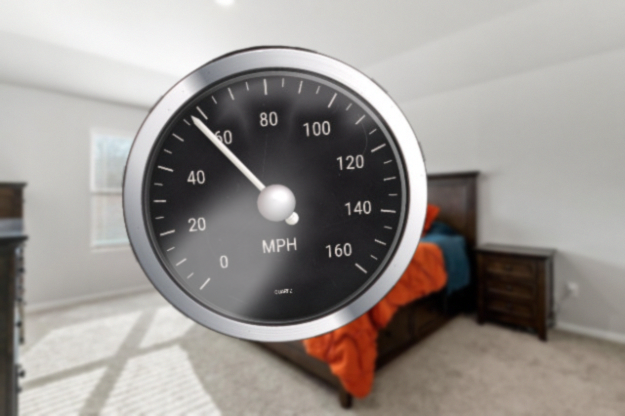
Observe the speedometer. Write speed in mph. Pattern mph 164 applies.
mph 57.5
